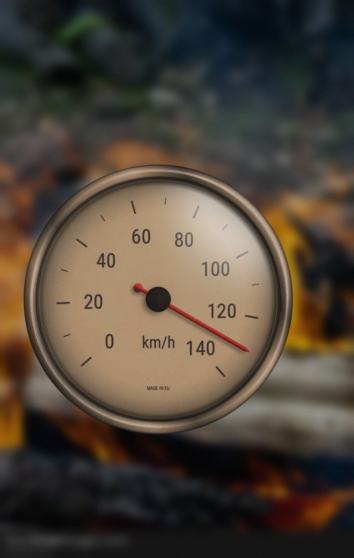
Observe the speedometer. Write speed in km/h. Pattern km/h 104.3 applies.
km/h 130
